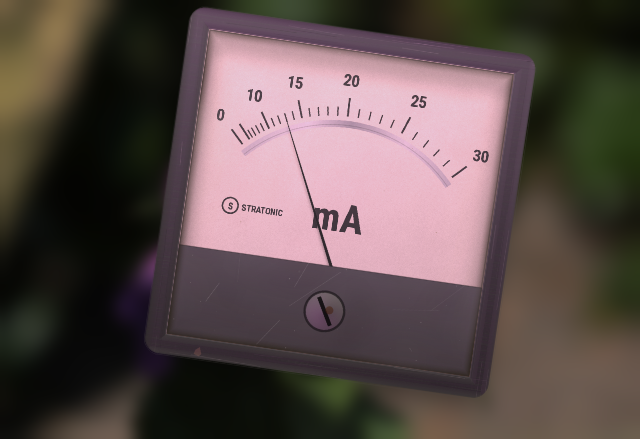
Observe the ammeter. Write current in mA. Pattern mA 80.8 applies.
mA 13
